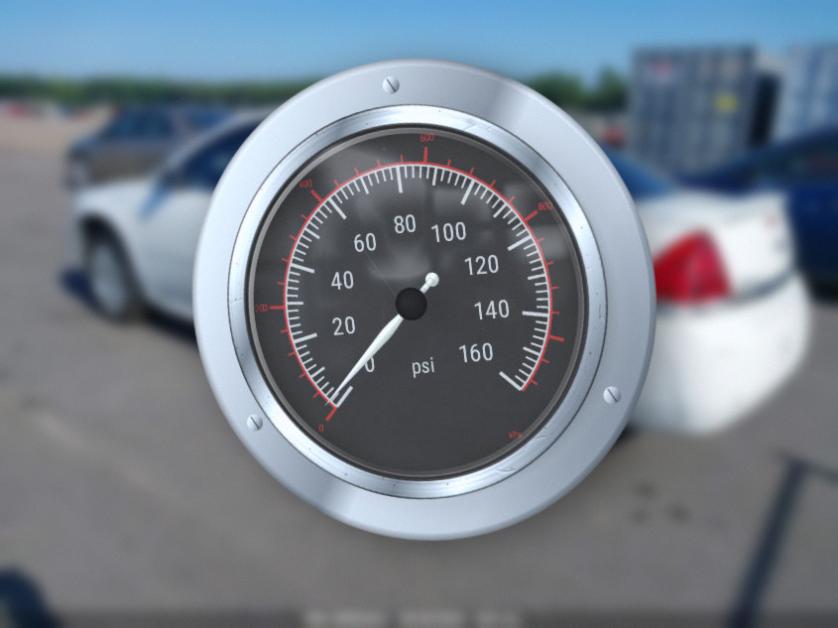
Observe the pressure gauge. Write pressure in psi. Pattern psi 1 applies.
psi 2
